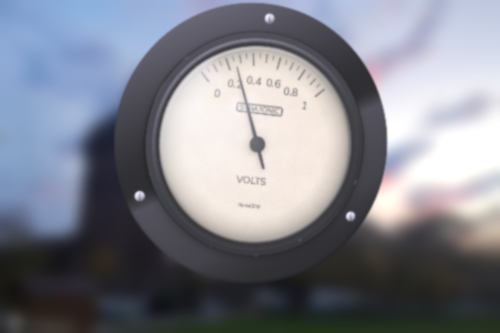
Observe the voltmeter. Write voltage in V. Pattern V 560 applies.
V 0.25
